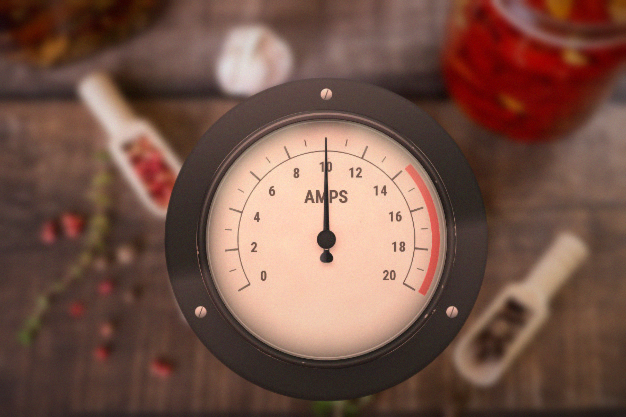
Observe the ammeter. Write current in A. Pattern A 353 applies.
A 10
